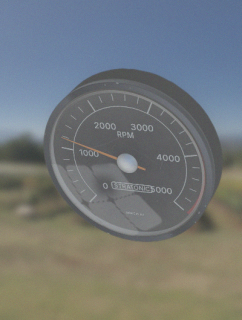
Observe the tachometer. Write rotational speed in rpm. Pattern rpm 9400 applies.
rpm 1200
